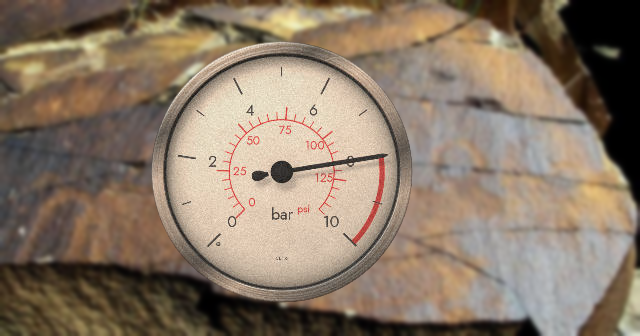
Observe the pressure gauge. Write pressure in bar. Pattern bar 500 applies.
bar 8
